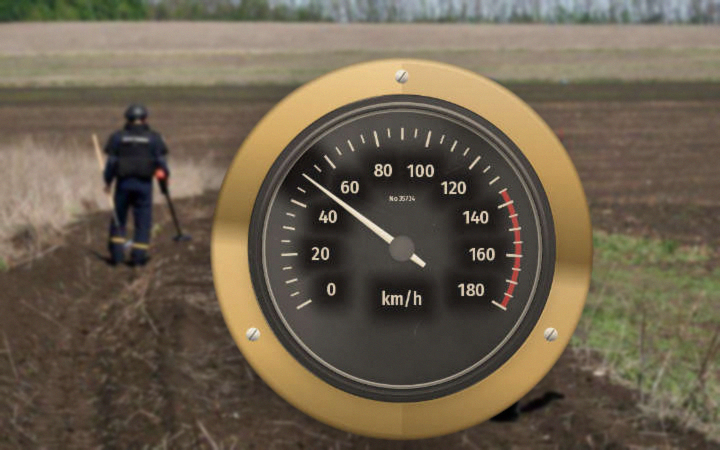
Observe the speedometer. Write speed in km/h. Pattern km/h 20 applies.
km/h 50
